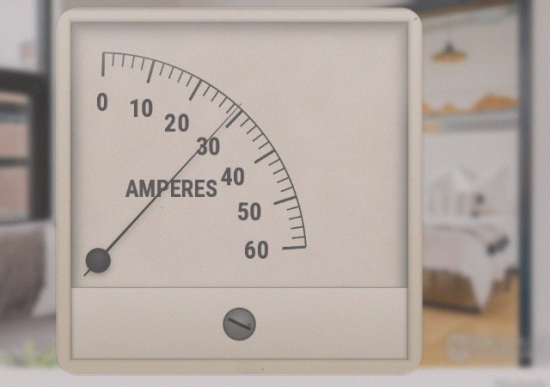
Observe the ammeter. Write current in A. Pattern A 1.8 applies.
A 29
